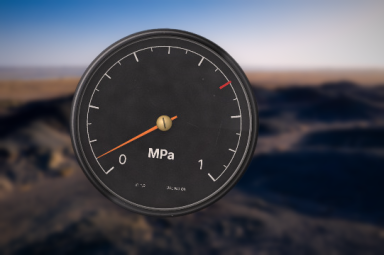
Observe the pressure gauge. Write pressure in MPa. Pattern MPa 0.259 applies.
MPa 0.05
